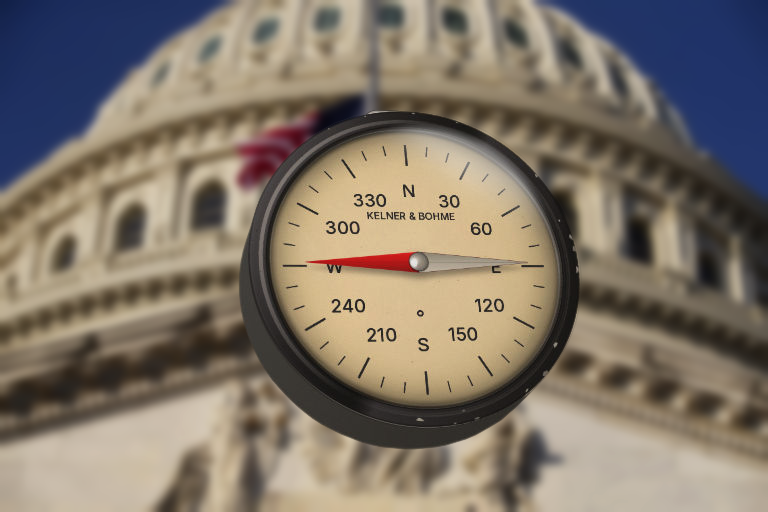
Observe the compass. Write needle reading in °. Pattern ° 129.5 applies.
° 270
